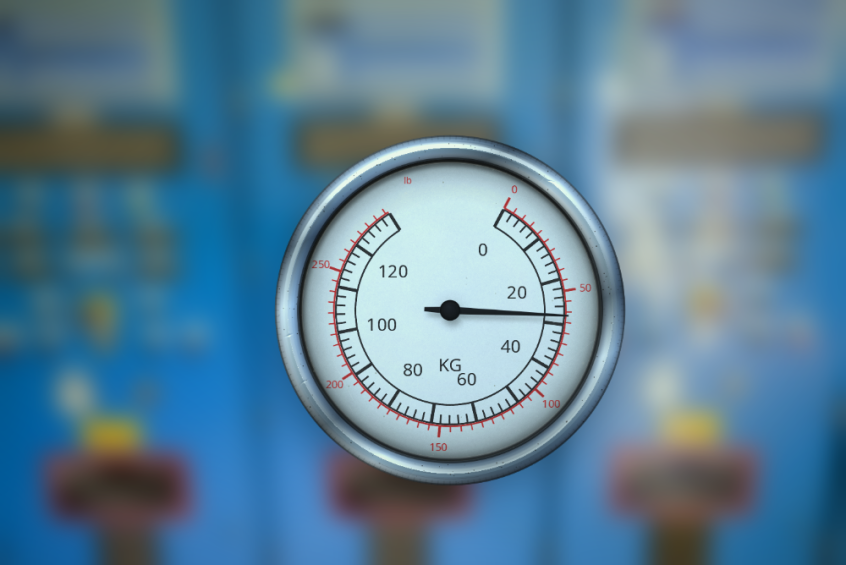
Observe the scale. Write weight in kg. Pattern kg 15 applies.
kg 28
